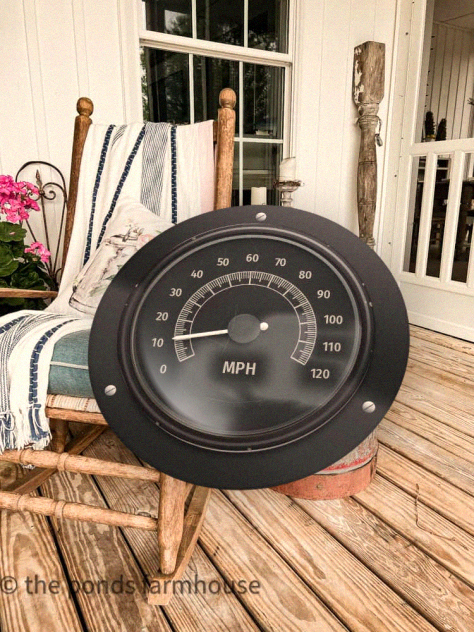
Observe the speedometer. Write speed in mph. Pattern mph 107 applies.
mph 10
